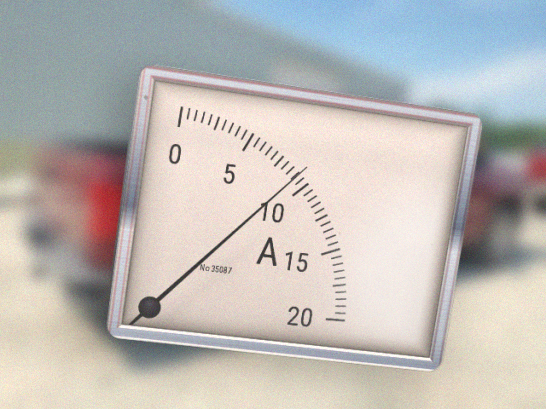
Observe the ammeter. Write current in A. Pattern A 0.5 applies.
A 9
